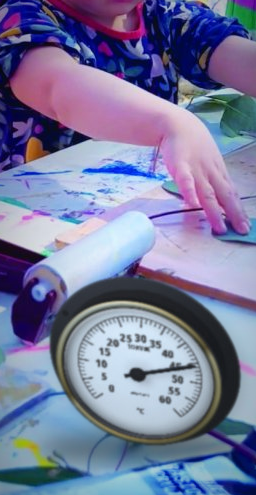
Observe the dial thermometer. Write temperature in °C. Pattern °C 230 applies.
°C 45
